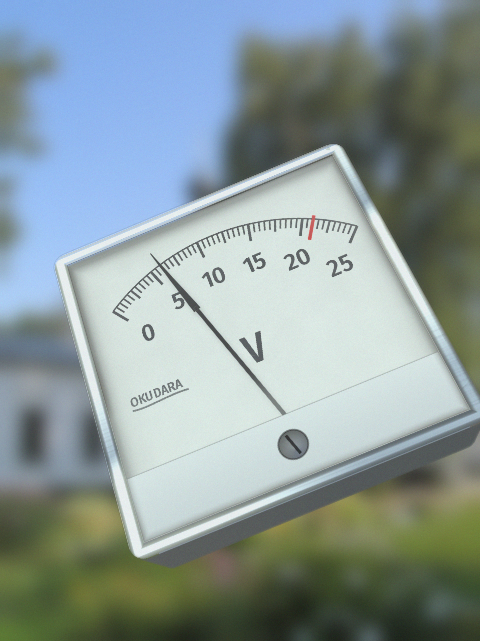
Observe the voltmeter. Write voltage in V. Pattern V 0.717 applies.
V 6
